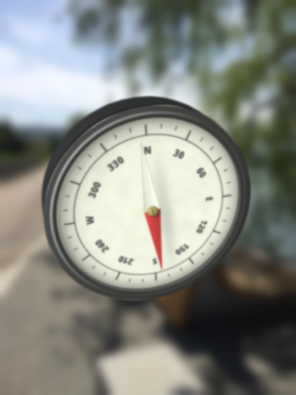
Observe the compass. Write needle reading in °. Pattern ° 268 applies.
° 175
